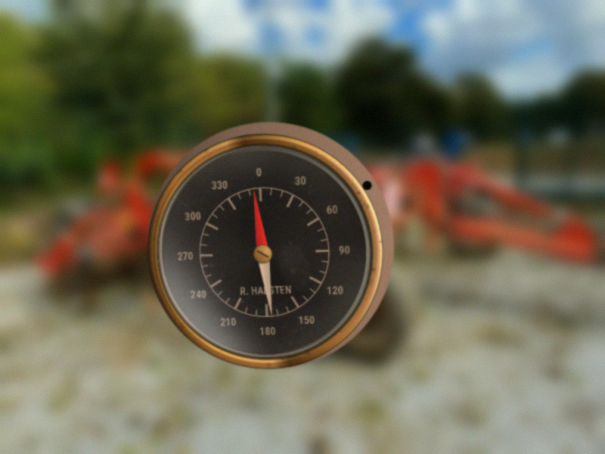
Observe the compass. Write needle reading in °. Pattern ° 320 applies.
° 355
